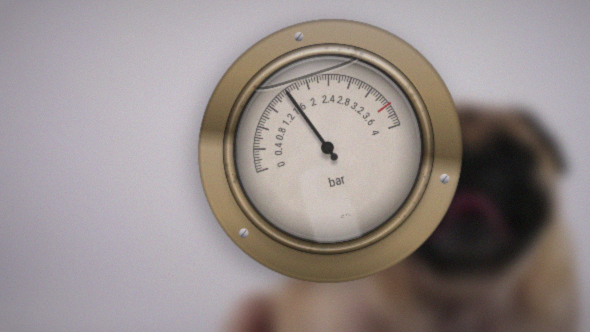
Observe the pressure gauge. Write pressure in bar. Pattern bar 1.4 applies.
bar 1.6
